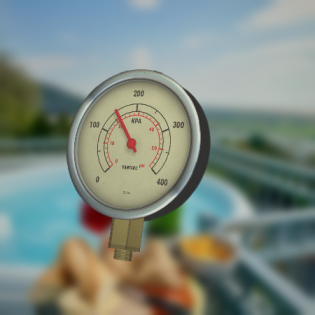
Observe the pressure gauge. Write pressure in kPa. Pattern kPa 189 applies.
kPa 150
